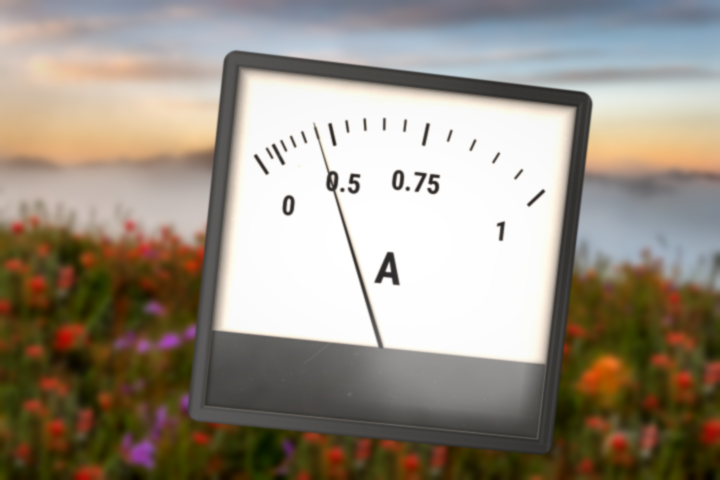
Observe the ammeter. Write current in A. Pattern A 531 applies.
A 0.45
